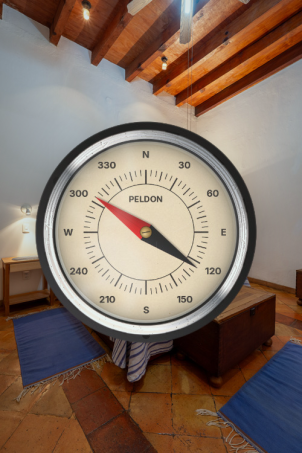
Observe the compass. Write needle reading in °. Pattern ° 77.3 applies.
° 305
